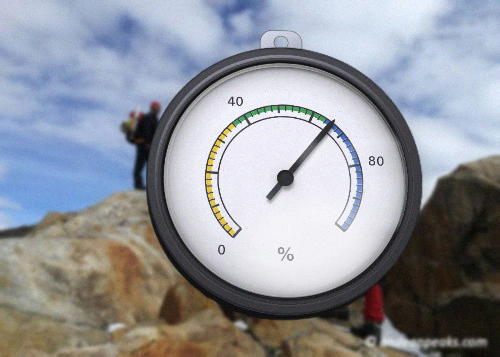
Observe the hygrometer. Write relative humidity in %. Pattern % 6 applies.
% 66
